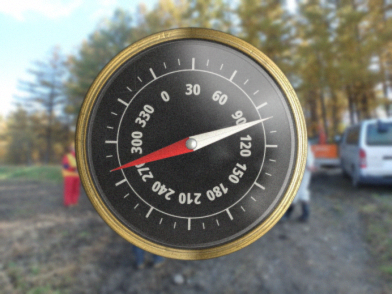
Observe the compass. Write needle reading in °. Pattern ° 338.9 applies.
° 280
